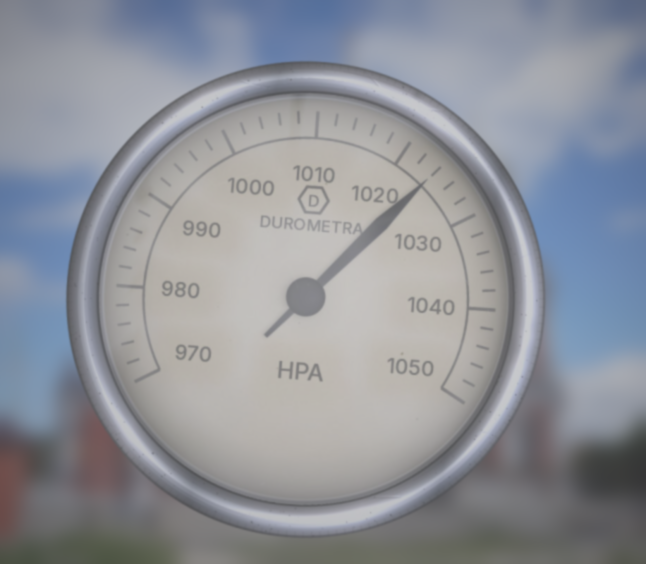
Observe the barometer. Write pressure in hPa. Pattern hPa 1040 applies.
hPa 1024
